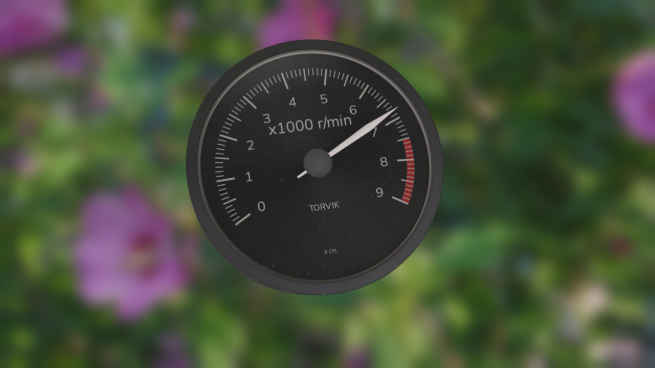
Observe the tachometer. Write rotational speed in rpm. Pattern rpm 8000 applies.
rpm 6800
